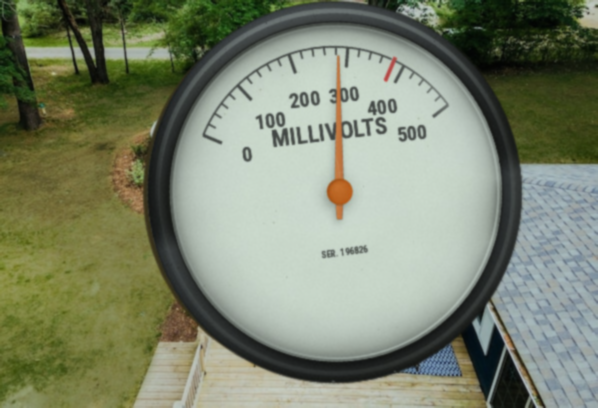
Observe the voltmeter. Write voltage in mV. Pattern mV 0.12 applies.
mV 280
